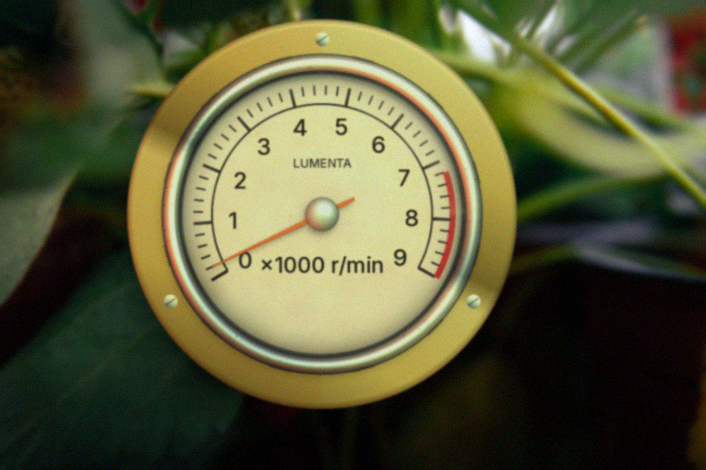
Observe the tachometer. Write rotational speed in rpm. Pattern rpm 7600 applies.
rpm 200
